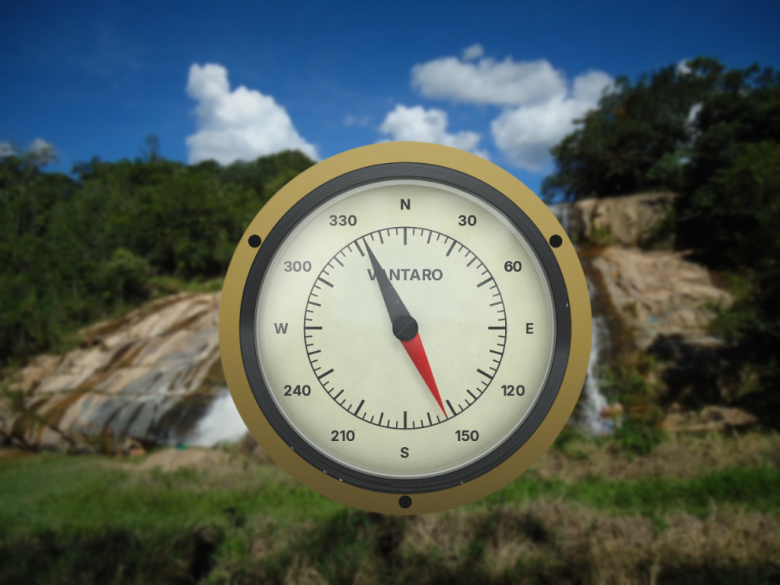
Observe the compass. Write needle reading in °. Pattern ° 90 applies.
° 155
